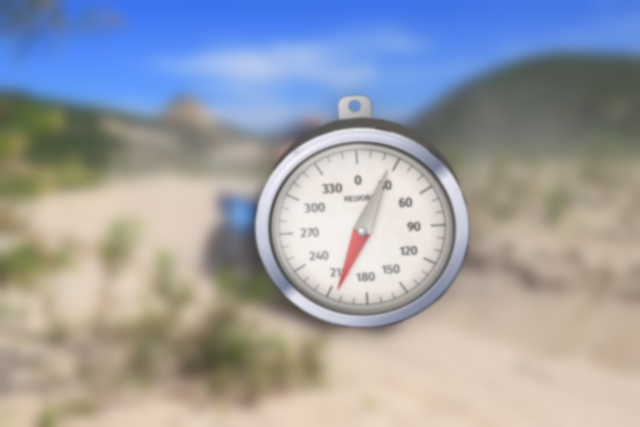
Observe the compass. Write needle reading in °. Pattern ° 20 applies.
° 205
